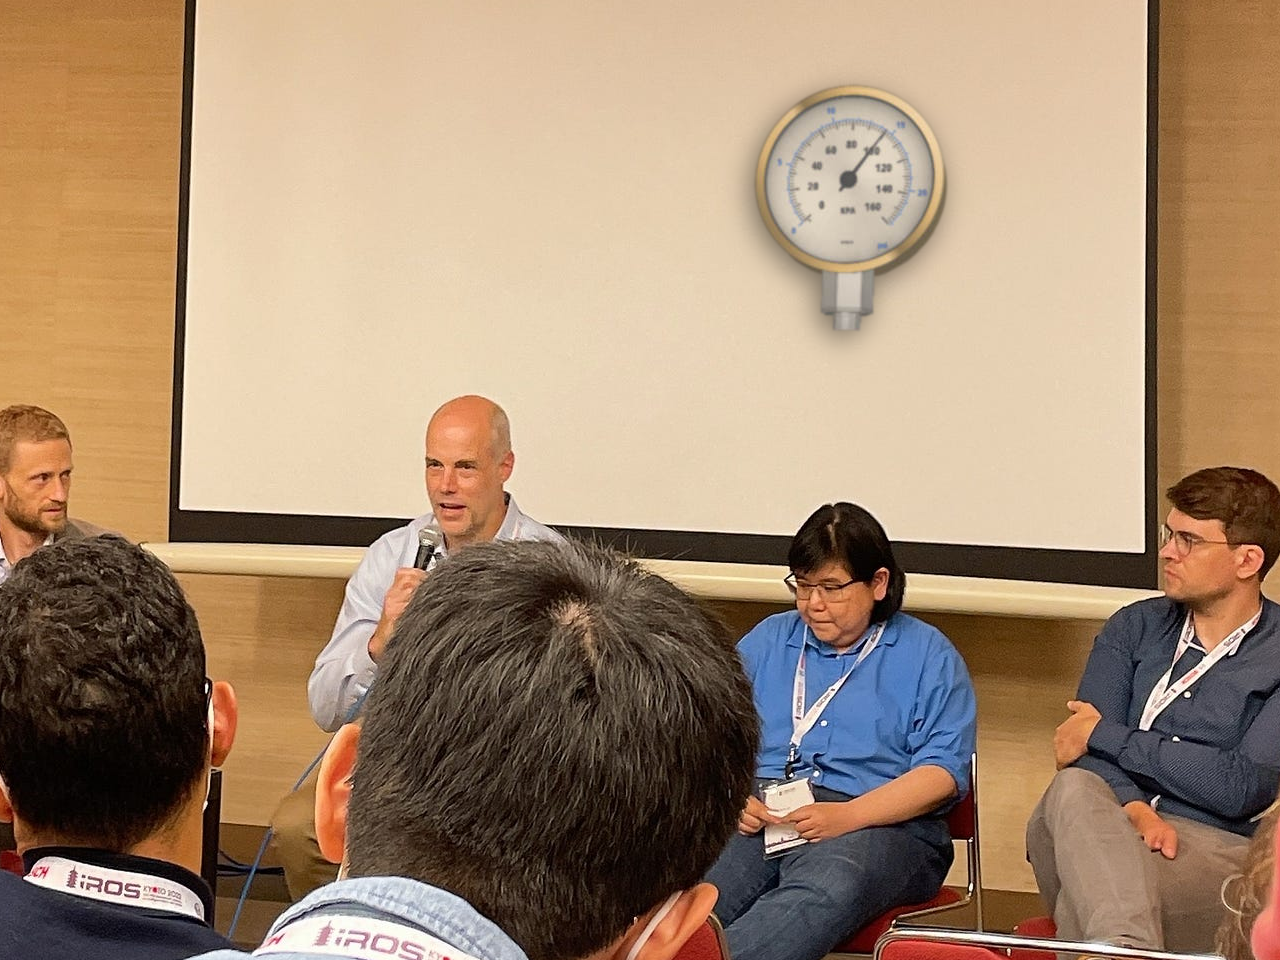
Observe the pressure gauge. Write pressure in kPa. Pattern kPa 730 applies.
kPa 100
